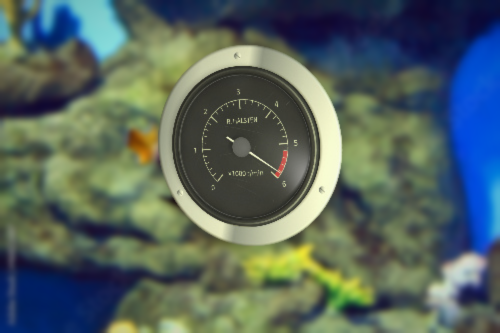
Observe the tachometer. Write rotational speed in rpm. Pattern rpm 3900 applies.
rpm 5800
